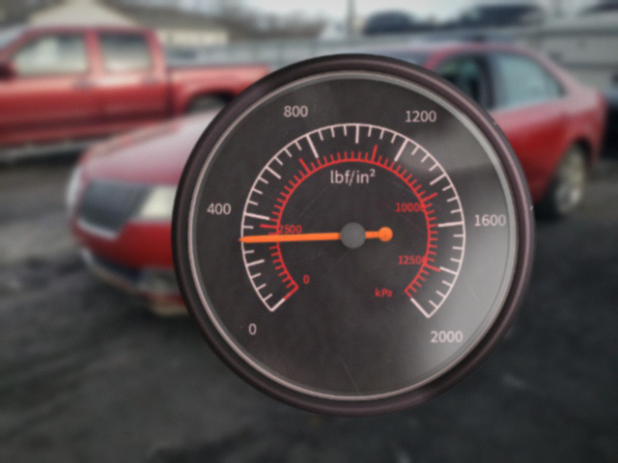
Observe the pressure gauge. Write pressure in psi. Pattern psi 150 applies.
psi 300
